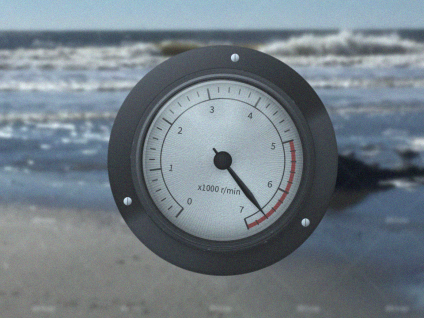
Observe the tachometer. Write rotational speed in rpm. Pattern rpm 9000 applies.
rpm 6600
